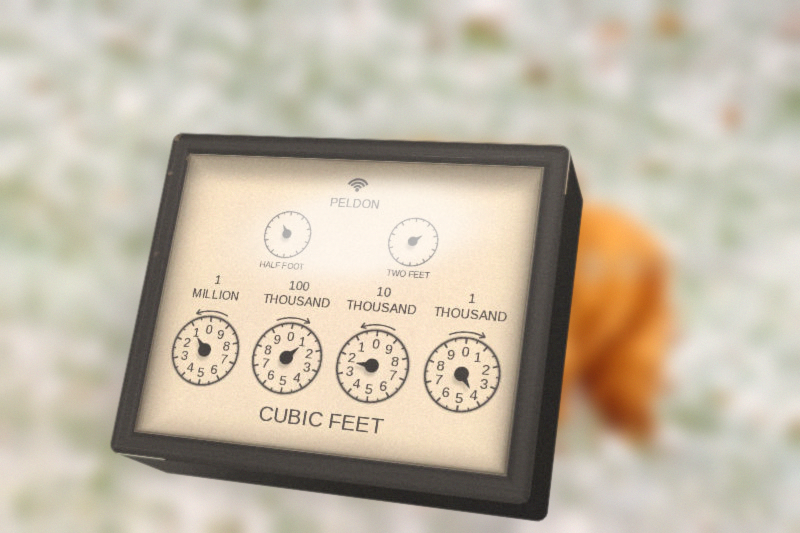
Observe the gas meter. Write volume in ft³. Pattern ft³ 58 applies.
ft³ 112400
